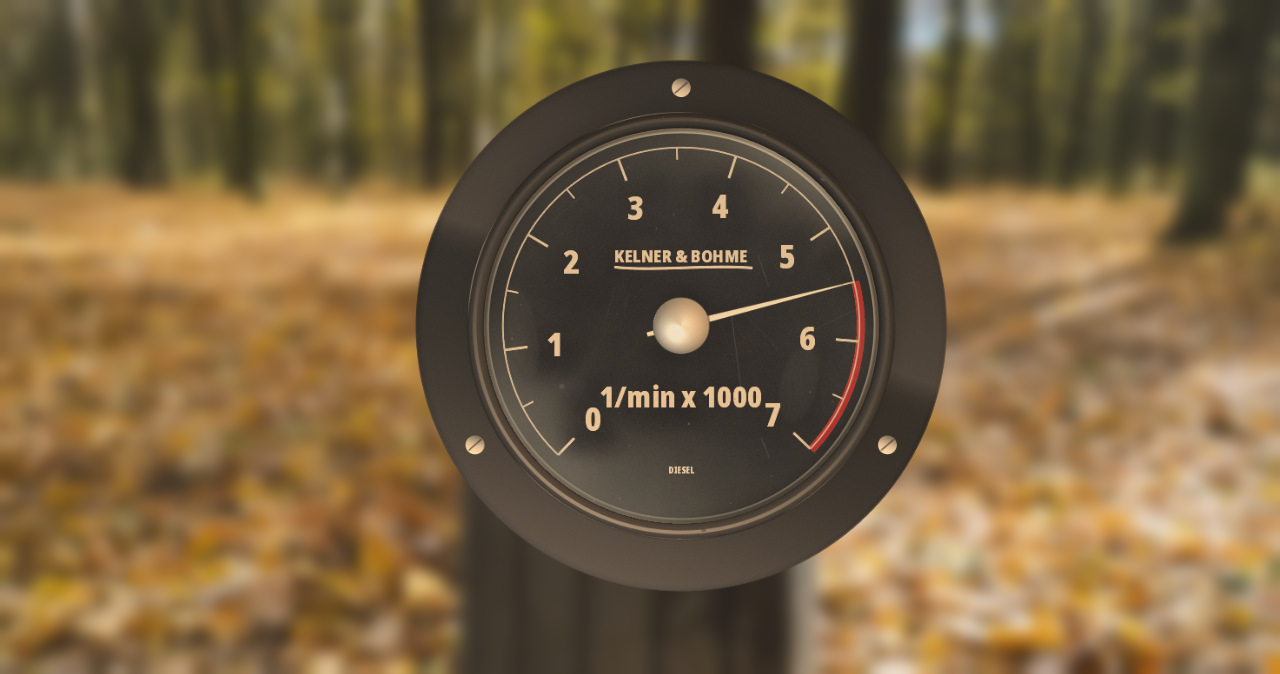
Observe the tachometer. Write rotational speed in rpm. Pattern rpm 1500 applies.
rpm 5500
